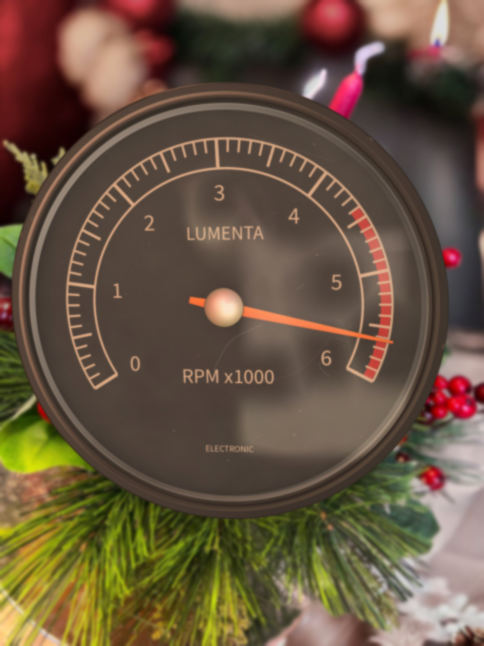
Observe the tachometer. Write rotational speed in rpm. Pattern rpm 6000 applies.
rpm 5600
